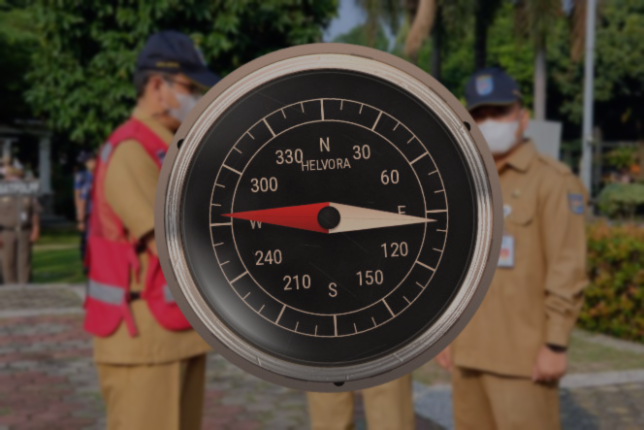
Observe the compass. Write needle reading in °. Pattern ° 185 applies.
° 275
